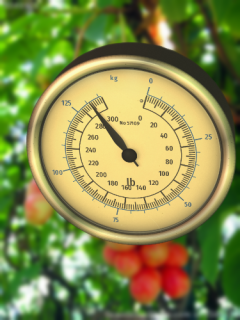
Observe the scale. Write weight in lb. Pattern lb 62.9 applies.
lb 290
